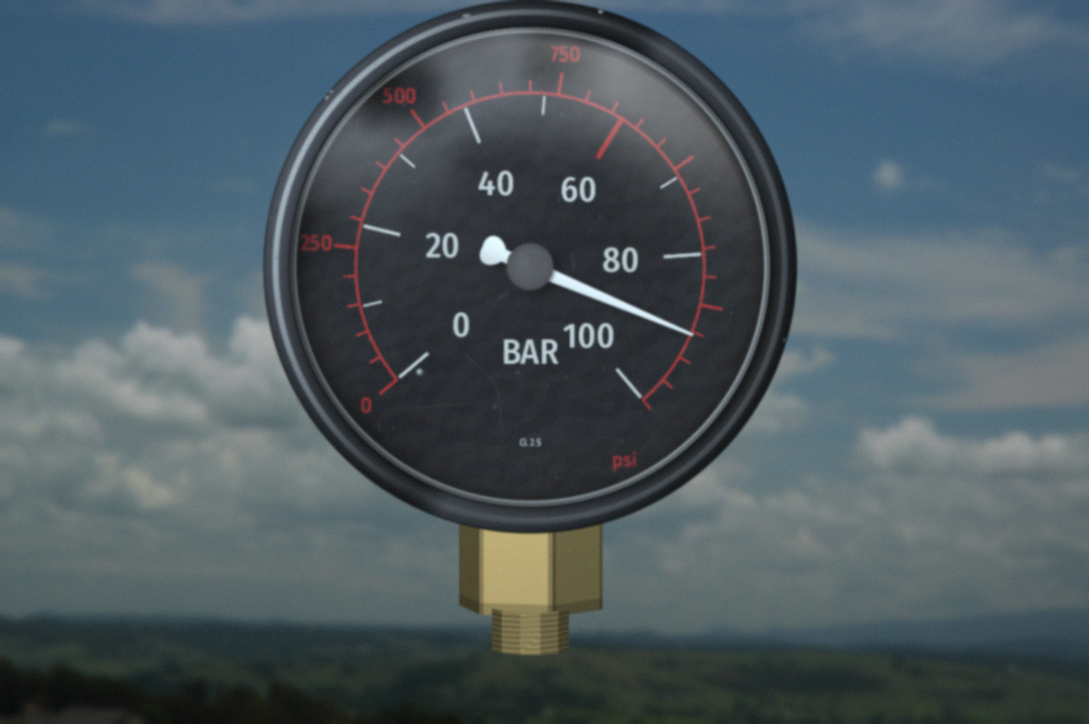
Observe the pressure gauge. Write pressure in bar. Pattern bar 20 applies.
bar 90
